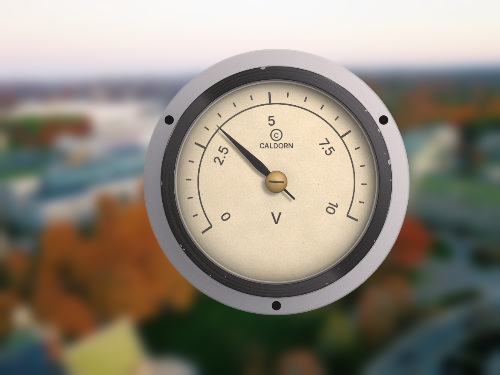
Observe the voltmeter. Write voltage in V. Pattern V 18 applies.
V 3.25
